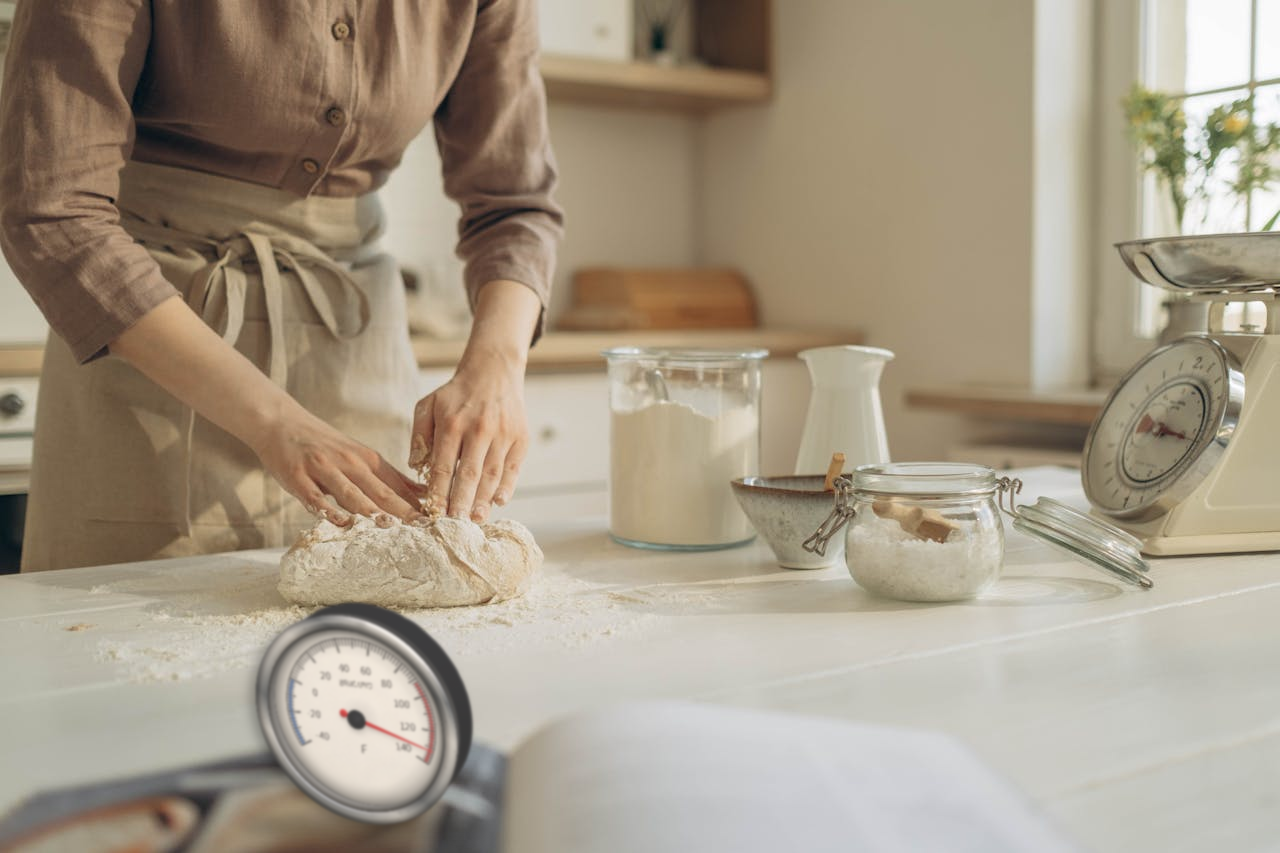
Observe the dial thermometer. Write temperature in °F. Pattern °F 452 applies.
°F 130
